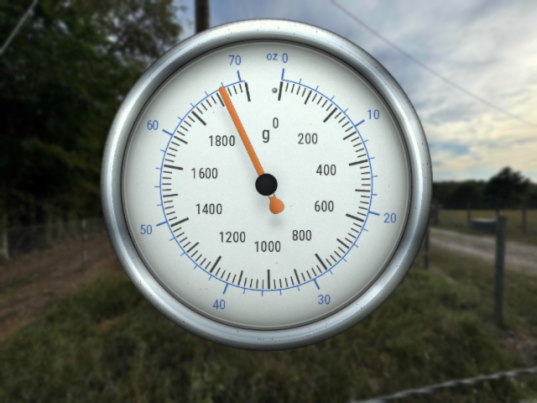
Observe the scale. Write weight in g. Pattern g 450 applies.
g 1920
